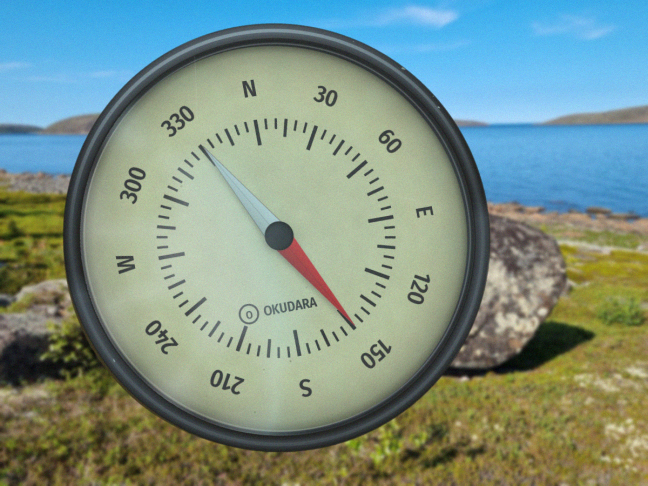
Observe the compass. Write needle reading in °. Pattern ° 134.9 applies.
° 150
